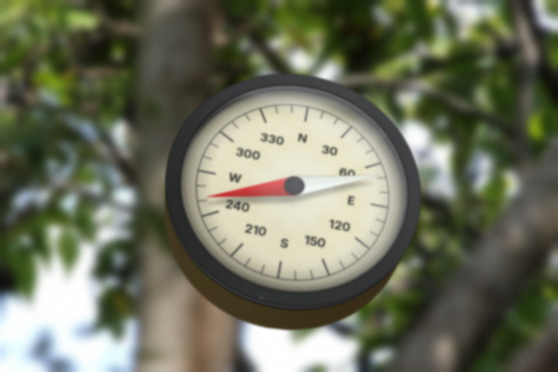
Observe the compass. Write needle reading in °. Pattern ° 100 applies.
° 250
